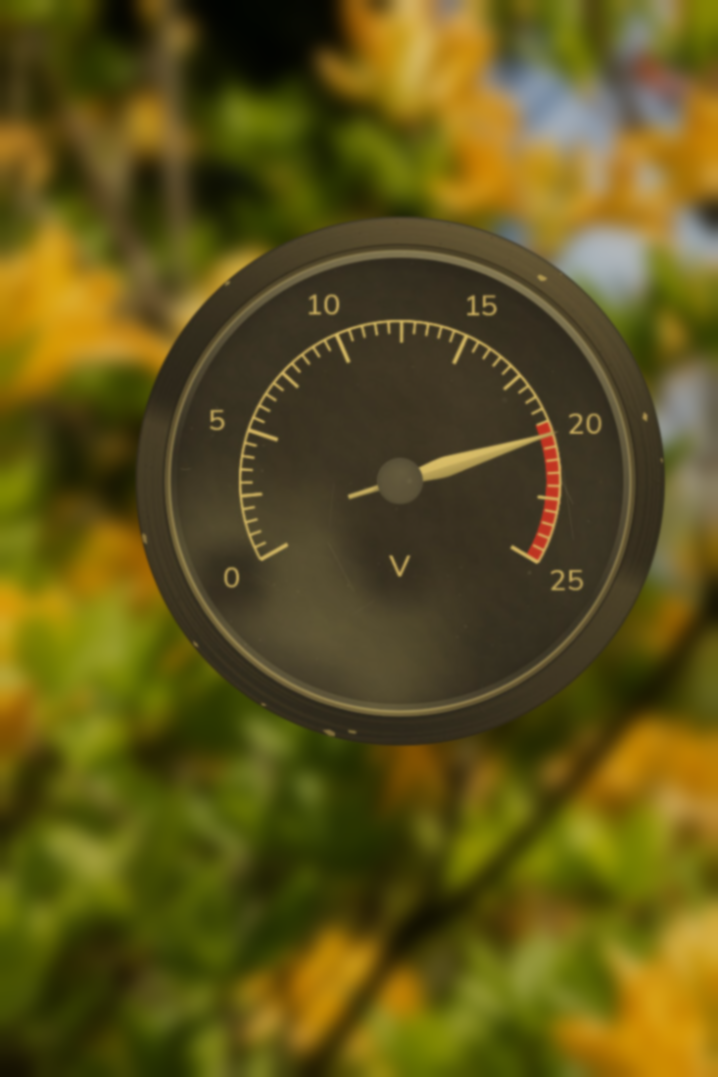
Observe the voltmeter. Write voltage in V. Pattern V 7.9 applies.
V 20
